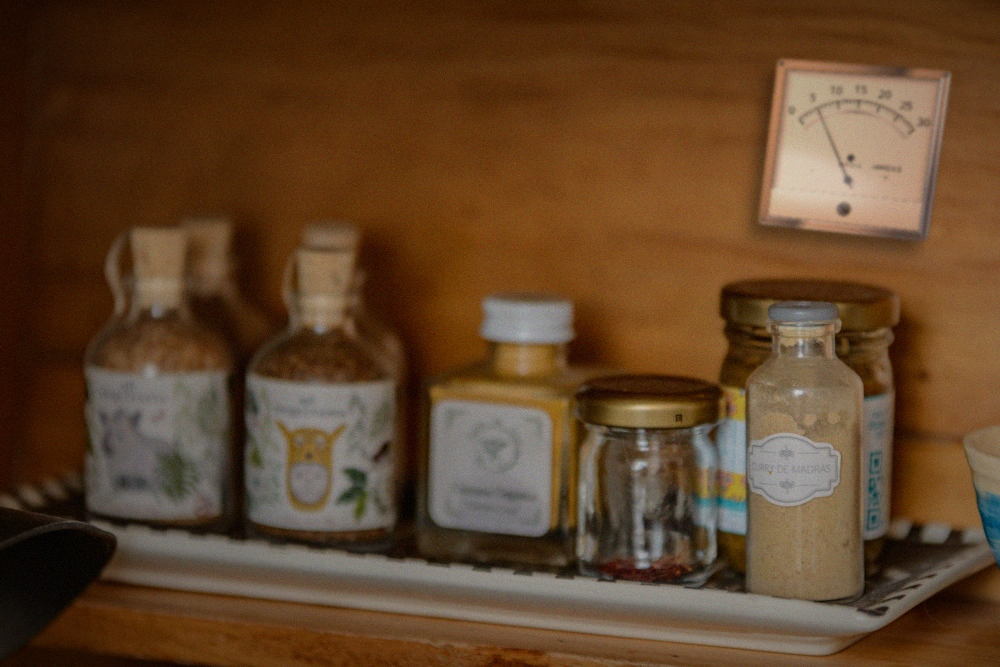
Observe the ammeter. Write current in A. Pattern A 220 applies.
A 5
